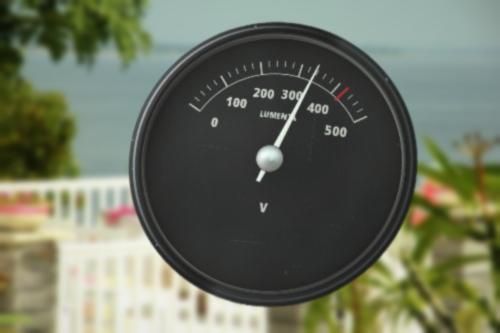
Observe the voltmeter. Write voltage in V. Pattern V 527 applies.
V 340
